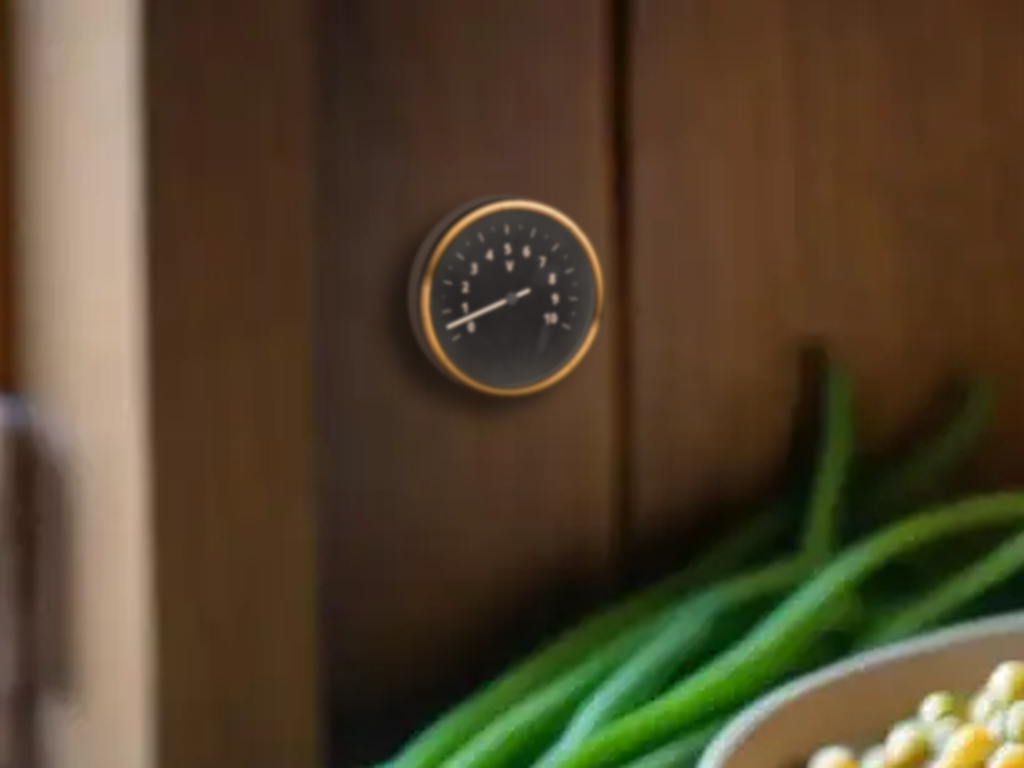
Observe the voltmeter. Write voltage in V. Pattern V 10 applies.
V 0.5
